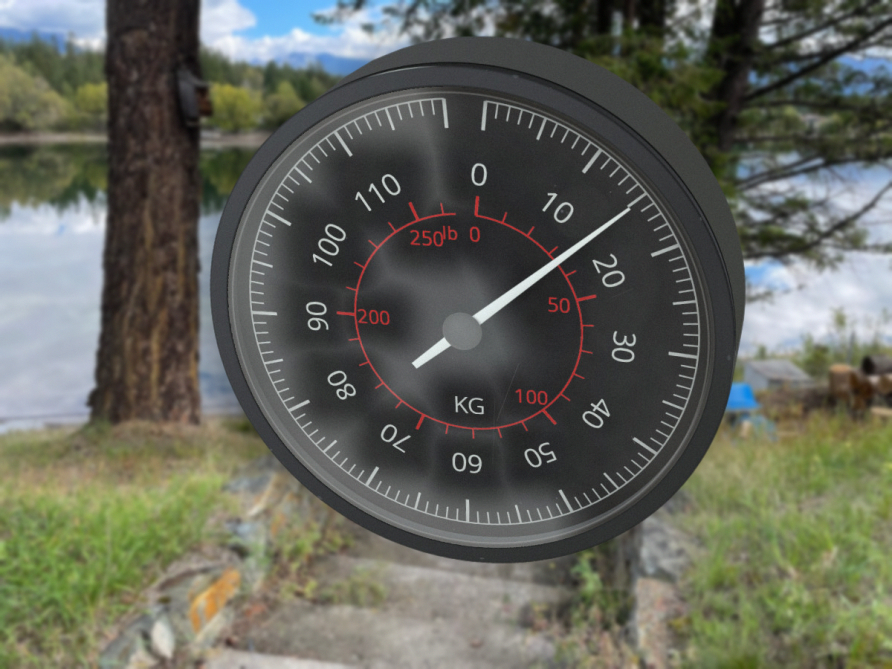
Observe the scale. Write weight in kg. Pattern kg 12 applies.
kg 15
